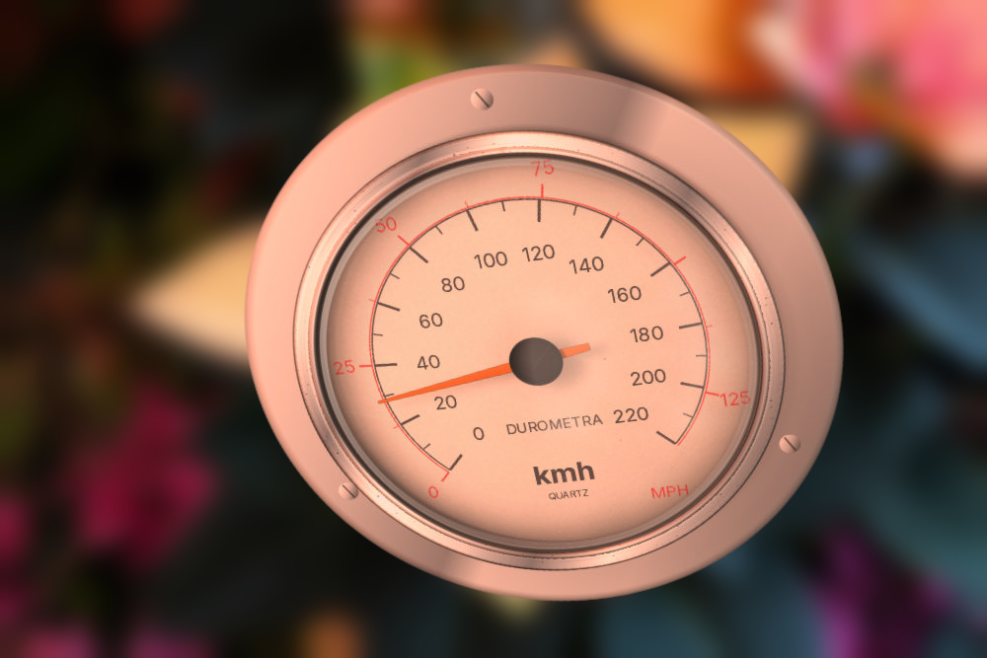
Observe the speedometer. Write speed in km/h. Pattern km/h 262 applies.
km/h 30
